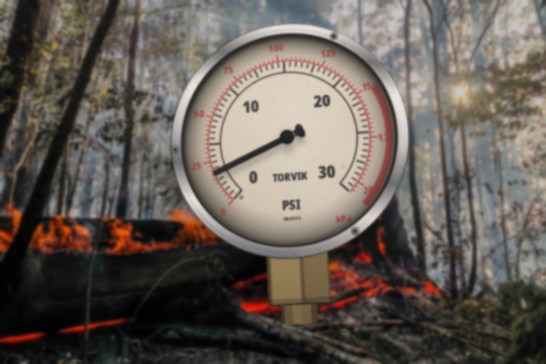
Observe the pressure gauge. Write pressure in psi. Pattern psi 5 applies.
psi 2.5
